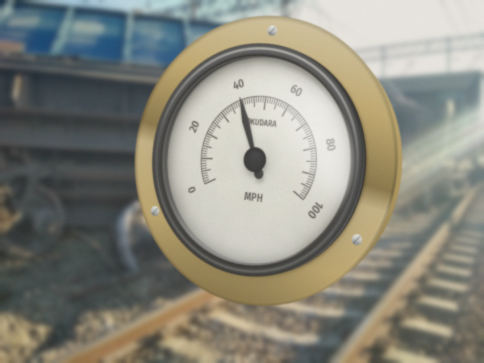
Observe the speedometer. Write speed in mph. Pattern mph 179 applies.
mph 40
